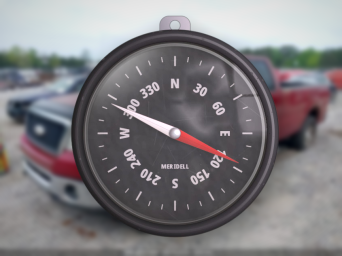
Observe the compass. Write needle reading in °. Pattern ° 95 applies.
° 115
